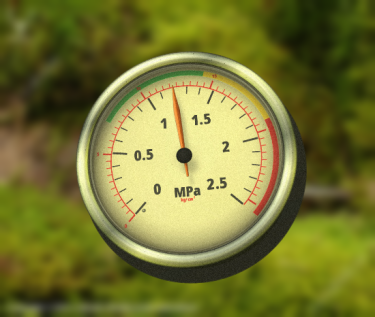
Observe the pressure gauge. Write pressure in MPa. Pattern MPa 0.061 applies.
MPa 1.2
